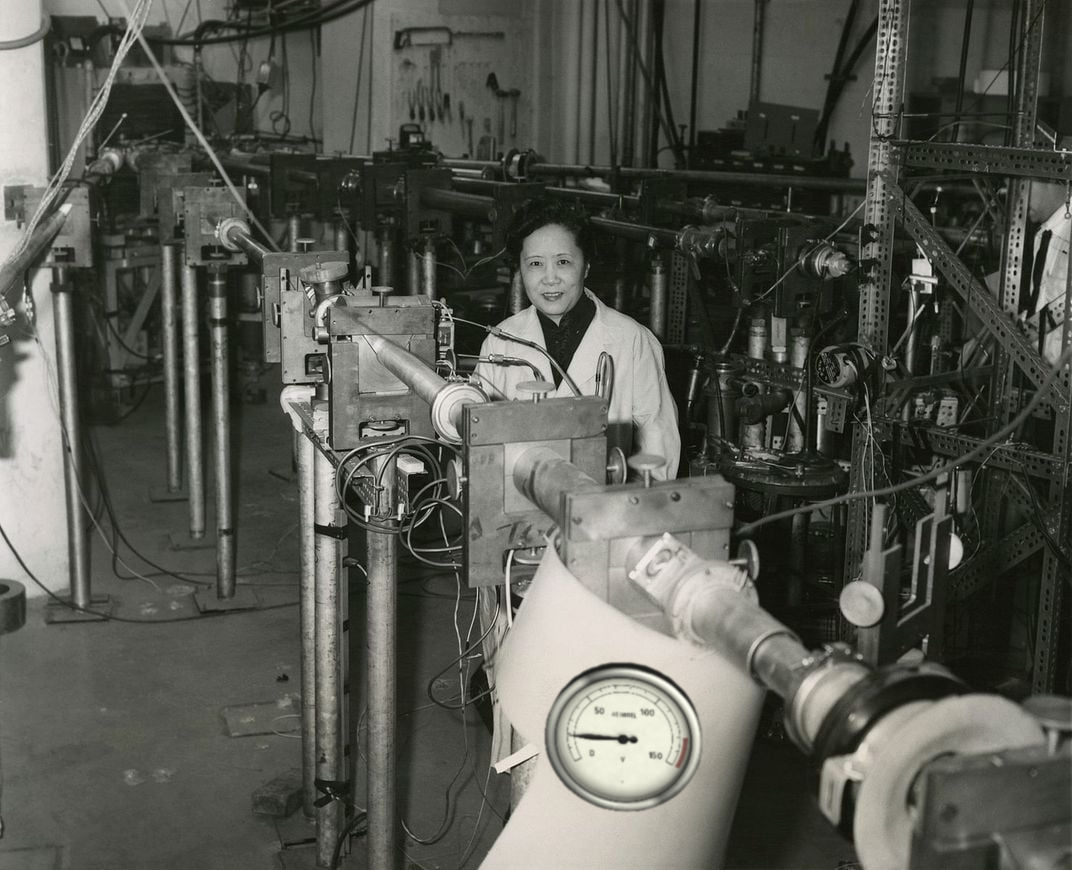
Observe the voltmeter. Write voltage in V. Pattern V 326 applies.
V 20
